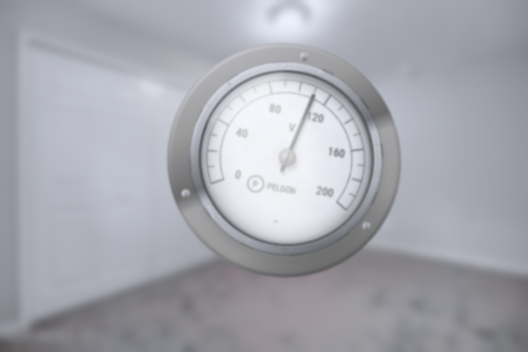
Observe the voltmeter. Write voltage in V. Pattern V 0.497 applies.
V 110
